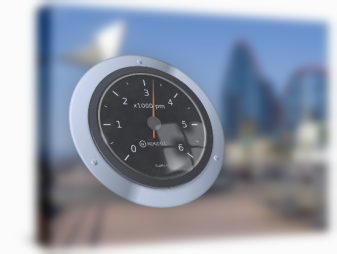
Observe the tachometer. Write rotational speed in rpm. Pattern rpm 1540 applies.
rpm 3250
